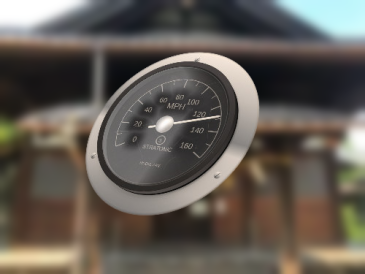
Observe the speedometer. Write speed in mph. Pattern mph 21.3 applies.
mph 130
